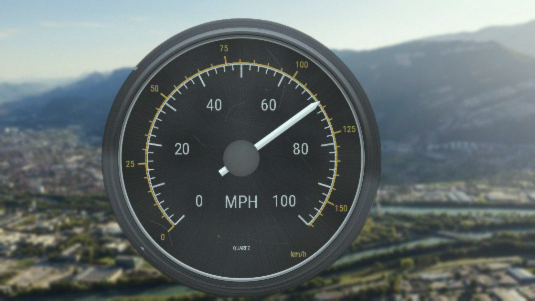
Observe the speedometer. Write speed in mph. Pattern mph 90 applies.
mph 70
